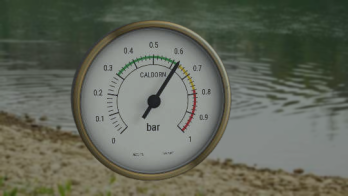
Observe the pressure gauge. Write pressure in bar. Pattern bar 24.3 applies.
bar 0.62
